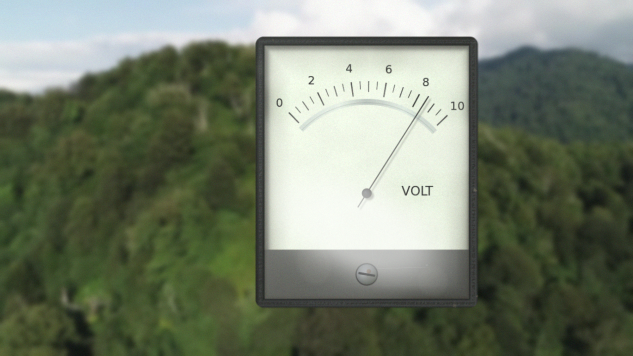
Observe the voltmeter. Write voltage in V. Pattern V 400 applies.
V 8.5
